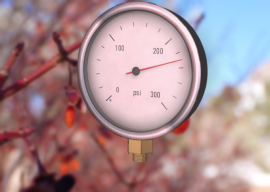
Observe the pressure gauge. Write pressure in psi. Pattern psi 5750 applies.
psi 230
